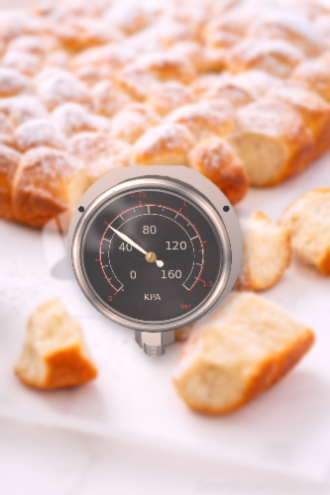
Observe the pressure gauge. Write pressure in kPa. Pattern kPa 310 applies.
kPa 50
